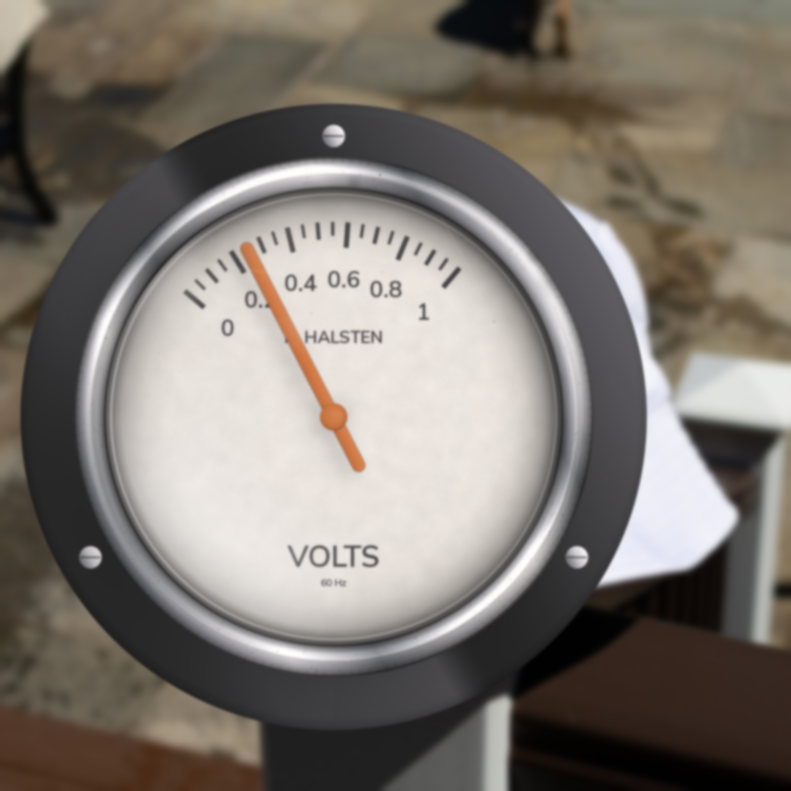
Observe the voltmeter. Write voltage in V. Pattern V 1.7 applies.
V 0.25
